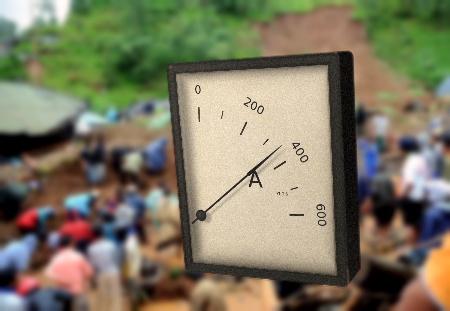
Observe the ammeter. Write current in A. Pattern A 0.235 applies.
A 350
